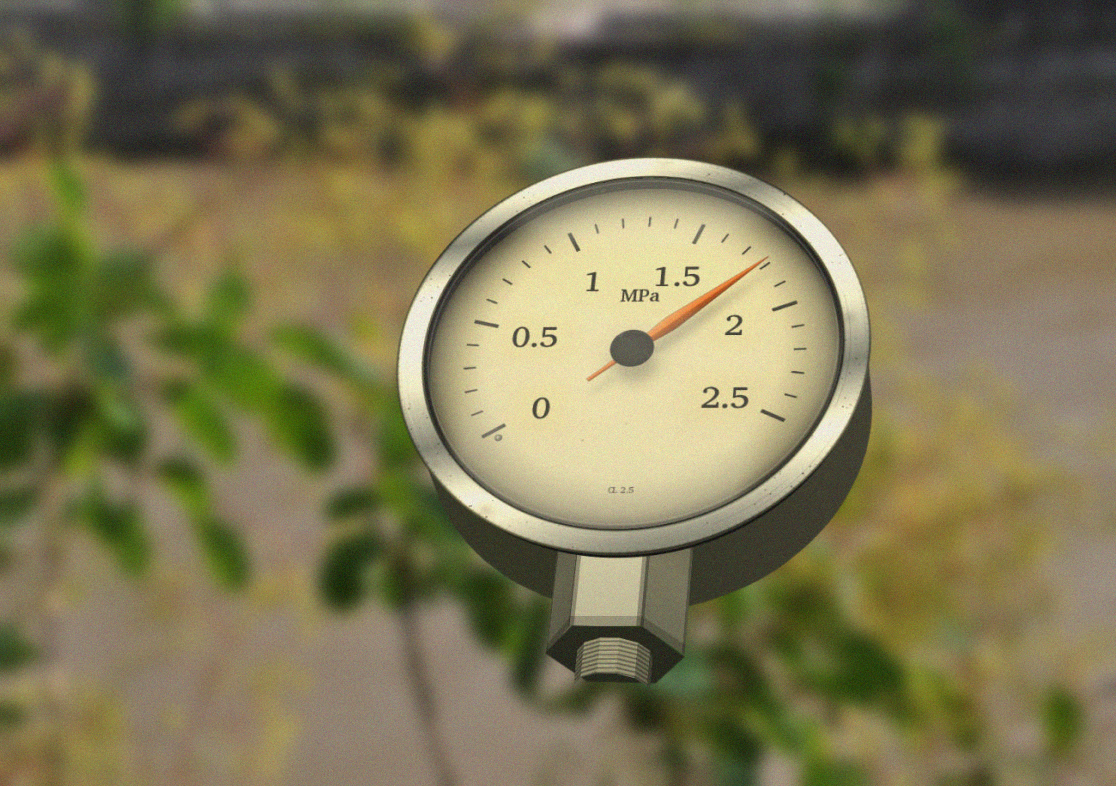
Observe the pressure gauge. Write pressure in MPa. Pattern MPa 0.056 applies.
MPa 1.8
